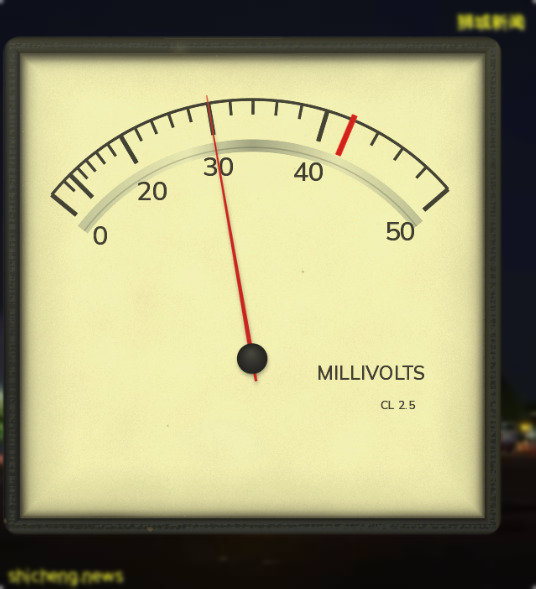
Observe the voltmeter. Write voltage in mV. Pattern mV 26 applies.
mV 30
